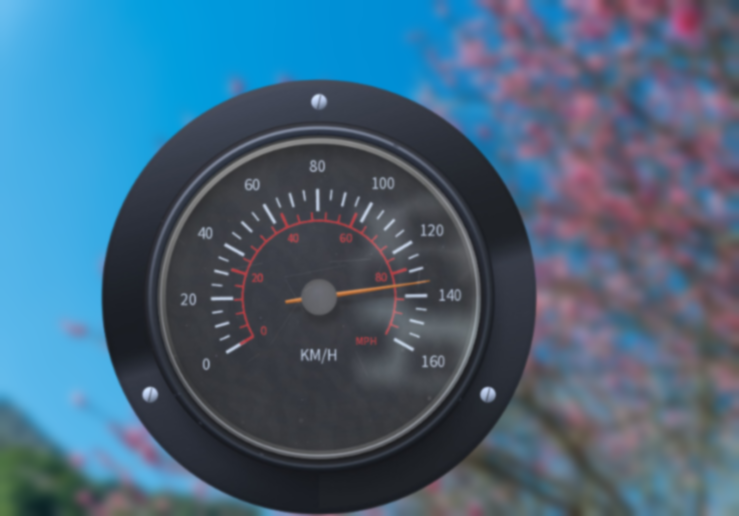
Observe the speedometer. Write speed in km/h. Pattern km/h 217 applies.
km/h 135
